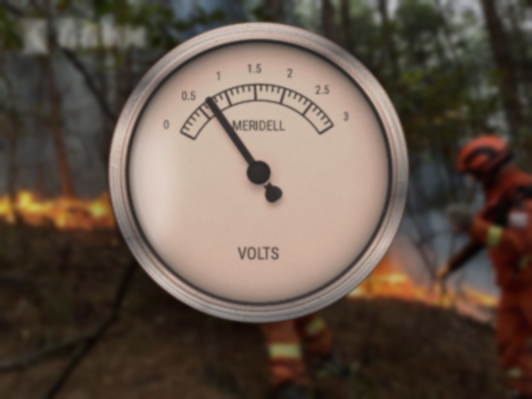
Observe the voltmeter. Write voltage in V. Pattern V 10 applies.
V 0.7
